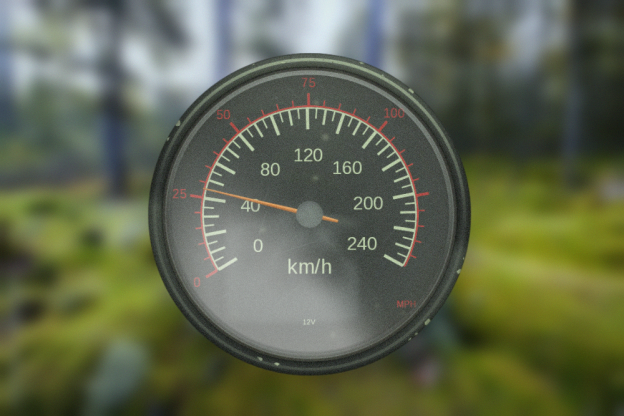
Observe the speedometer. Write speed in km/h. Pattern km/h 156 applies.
km/h 45
